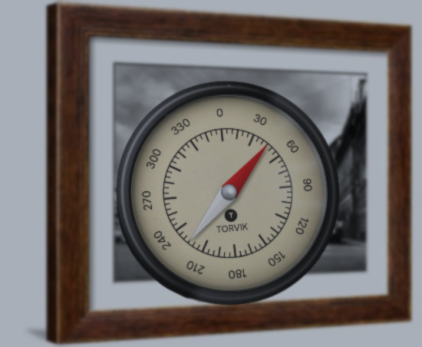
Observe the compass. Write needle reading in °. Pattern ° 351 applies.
° 45
